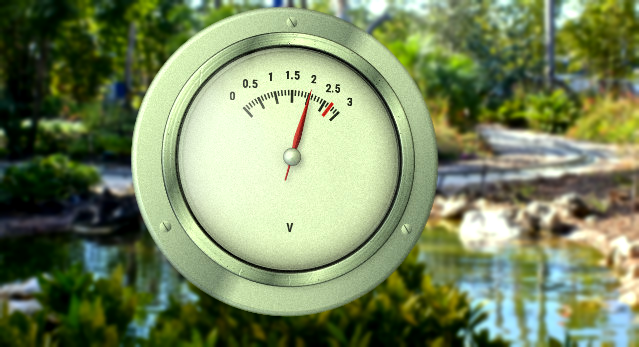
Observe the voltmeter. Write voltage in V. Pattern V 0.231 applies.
V 2
